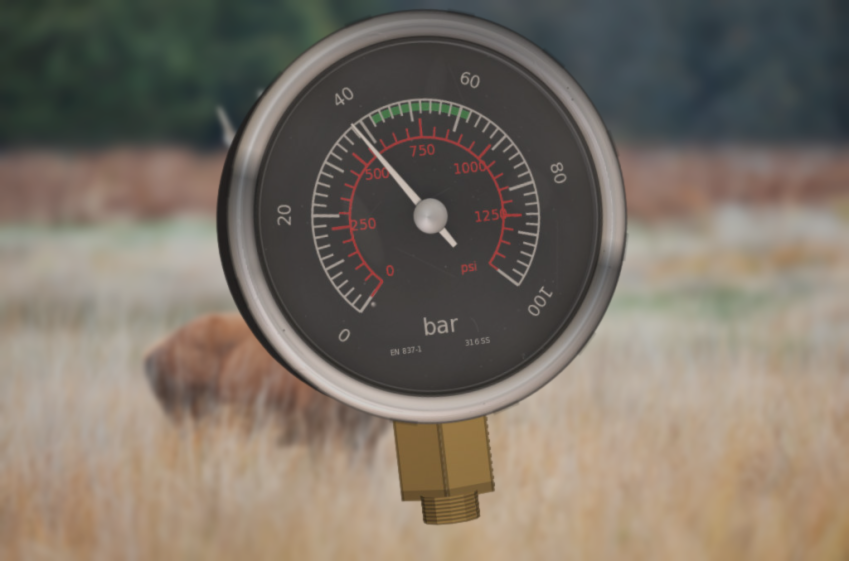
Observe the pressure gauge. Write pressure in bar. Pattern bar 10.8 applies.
bar 38
